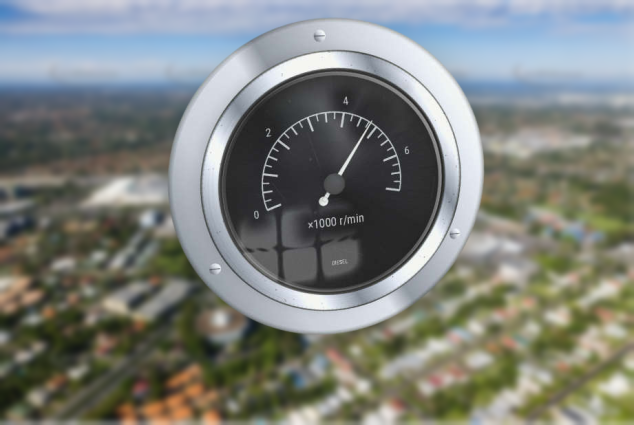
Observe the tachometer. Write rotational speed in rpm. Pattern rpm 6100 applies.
rpm 4750
